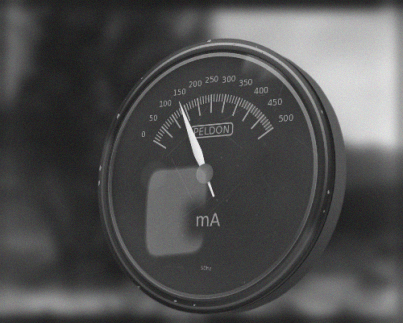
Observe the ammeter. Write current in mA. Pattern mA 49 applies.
mA 150
